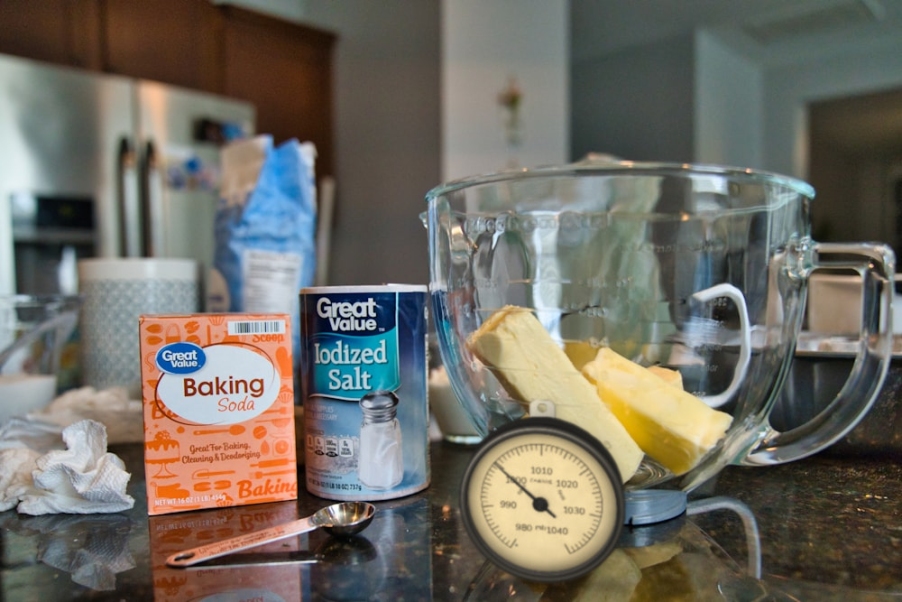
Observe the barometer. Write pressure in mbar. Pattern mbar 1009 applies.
mbar 1000
